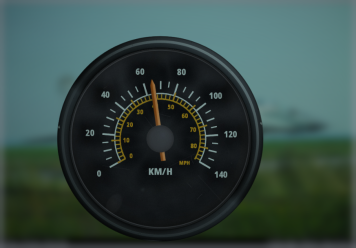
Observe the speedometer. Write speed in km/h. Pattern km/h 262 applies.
km/h 65
